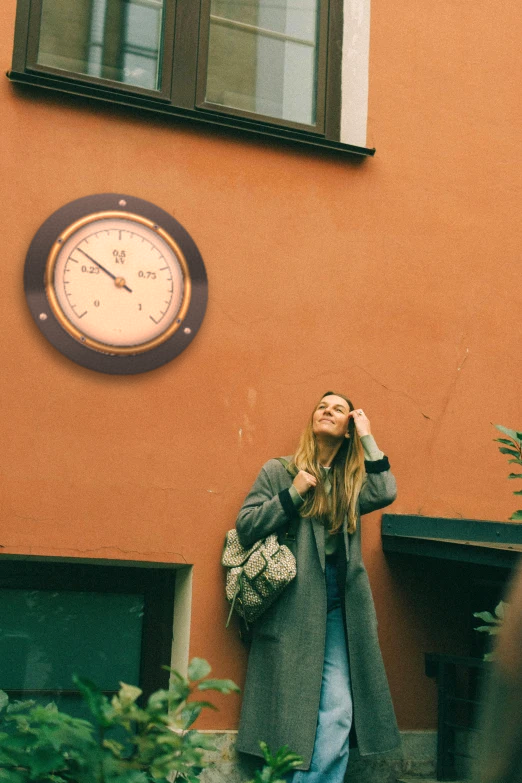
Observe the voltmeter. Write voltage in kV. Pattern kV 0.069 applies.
kV 0.3
